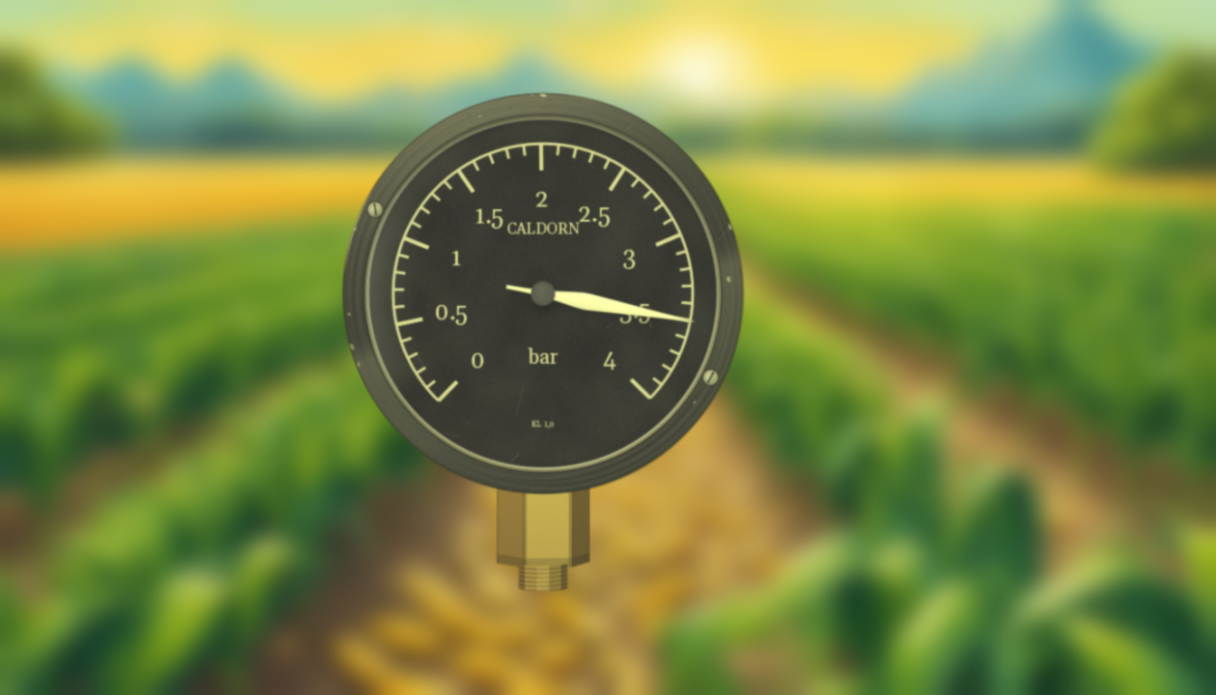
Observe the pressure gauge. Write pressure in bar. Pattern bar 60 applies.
bar 3.5
